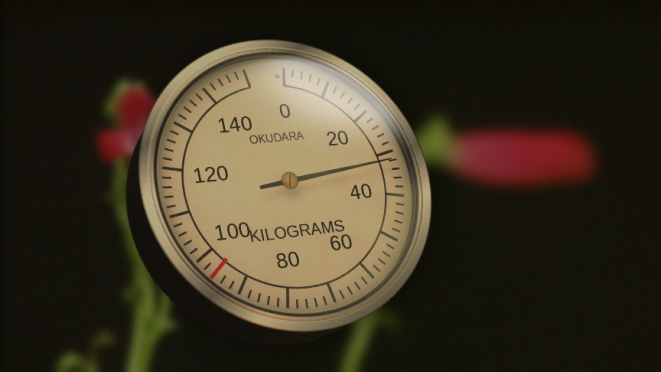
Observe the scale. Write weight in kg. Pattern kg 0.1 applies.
kg 32
